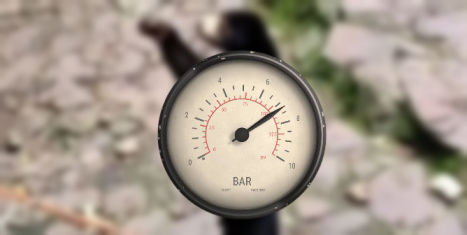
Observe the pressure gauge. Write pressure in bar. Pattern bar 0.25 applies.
bar 7.25
